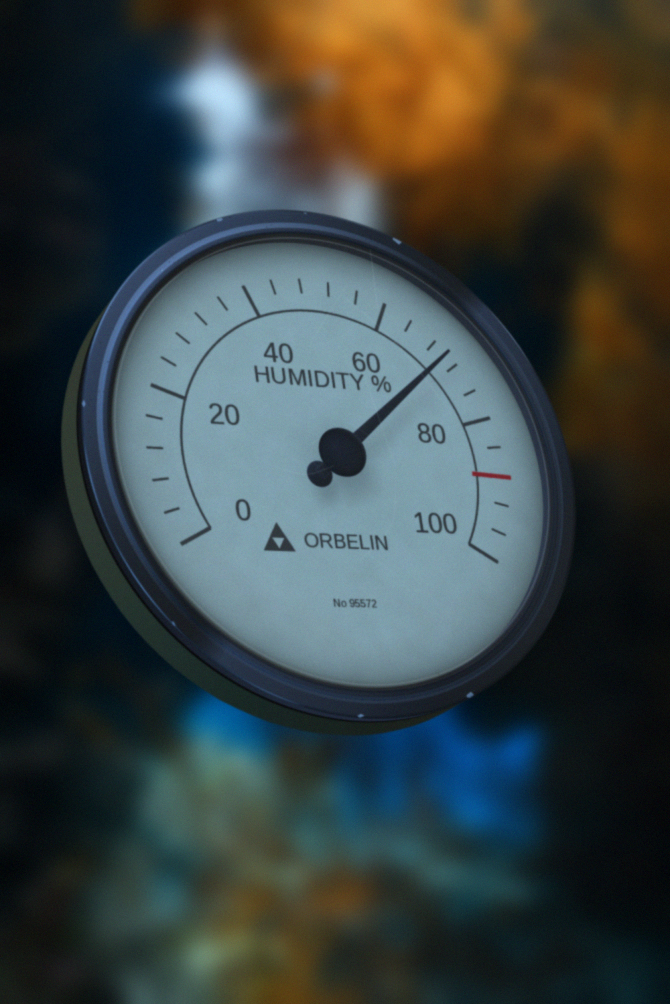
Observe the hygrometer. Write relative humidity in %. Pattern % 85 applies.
% 70
